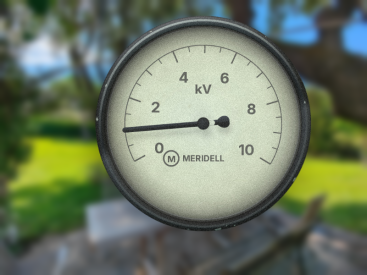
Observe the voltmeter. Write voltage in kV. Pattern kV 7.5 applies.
kV 1
